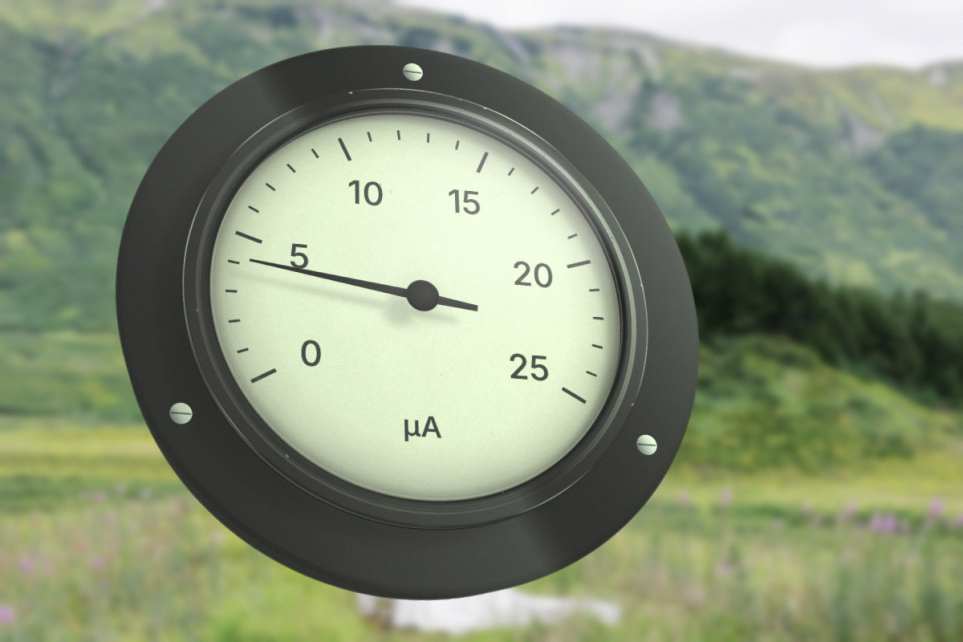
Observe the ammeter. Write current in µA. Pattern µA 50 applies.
µA 4
